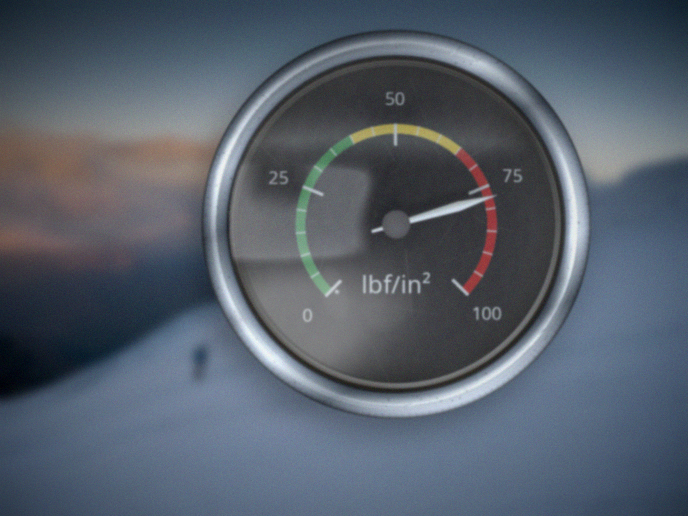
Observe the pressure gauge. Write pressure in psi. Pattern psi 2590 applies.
psi 77.5
